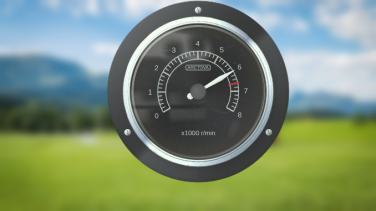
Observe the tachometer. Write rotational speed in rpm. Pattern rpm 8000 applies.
rpm 6000
